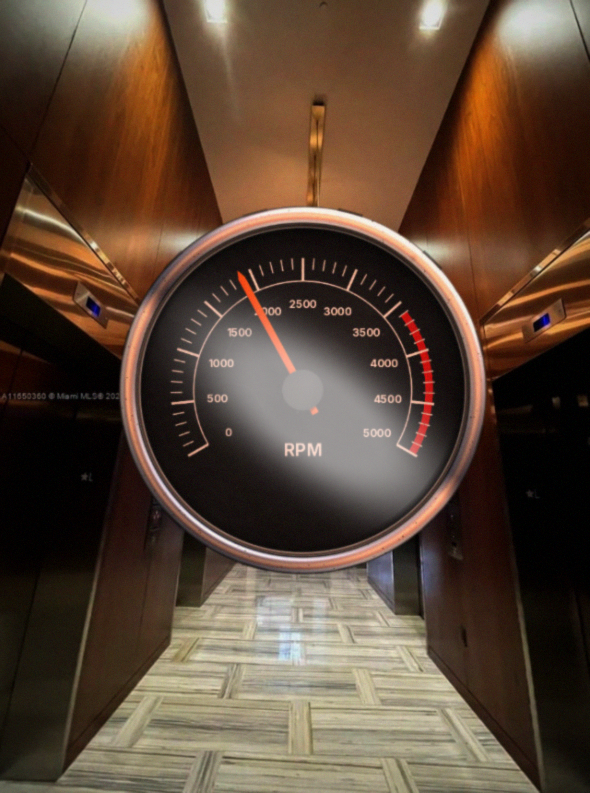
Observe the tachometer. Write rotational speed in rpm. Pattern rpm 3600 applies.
rpm 1900
